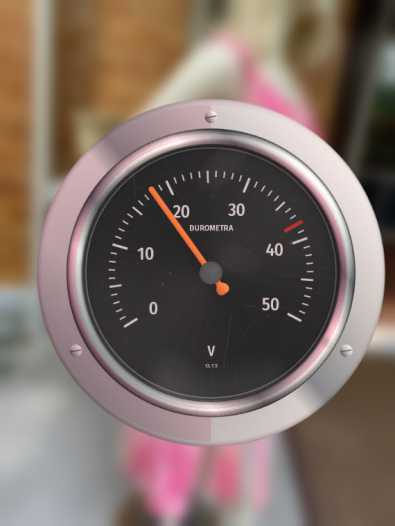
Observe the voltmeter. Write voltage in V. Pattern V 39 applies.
V 18
